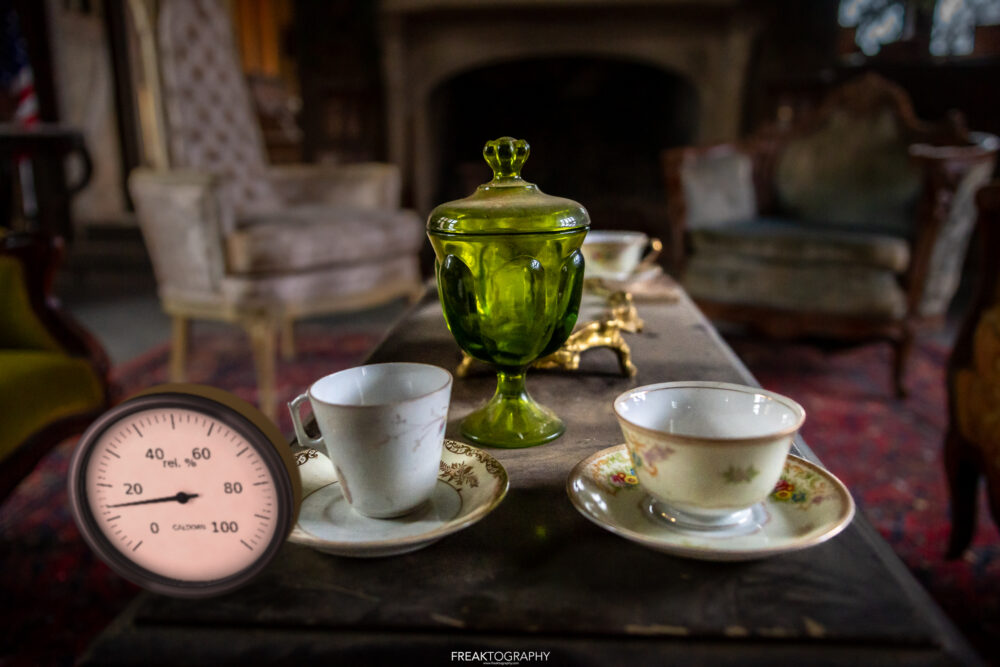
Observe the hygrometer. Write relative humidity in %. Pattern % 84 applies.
% 14
